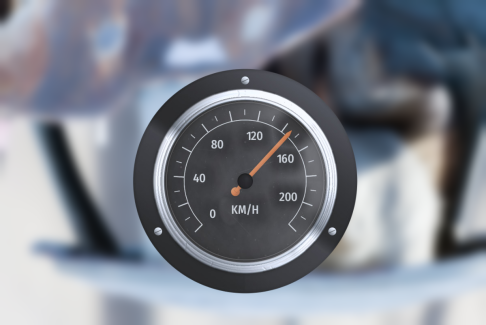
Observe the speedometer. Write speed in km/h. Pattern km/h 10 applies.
km/h 145
